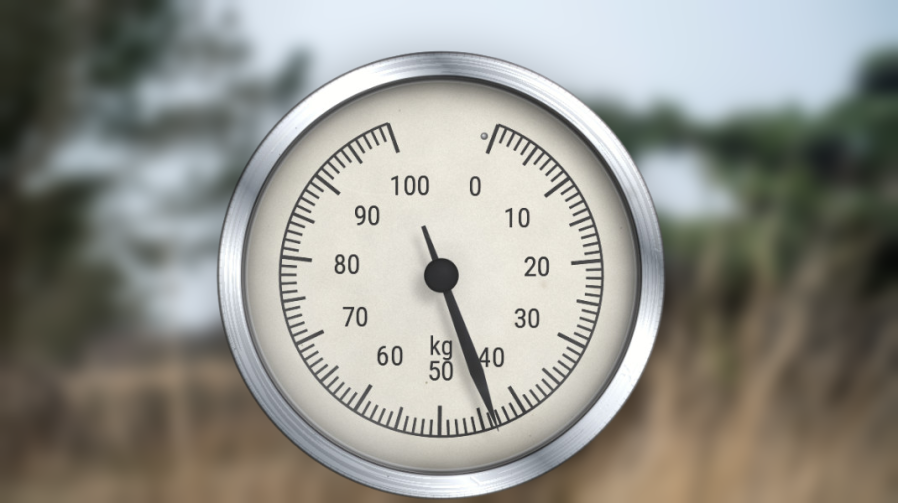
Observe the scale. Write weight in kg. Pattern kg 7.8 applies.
kg 43.5
